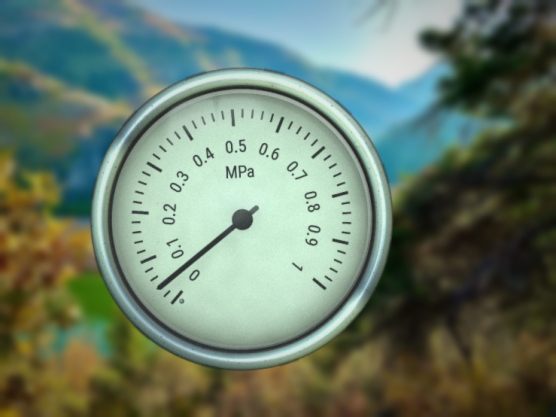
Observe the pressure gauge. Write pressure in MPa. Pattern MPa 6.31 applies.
MPa 0.04
